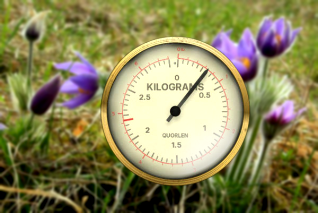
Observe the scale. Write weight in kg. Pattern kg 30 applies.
kg 0.3
